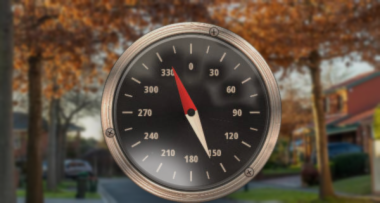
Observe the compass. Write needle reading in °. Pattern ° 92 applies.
° 337.5
